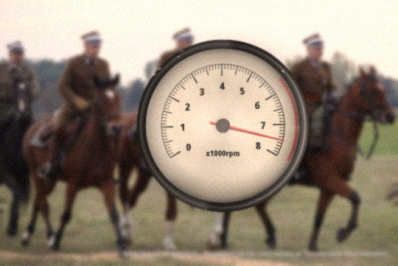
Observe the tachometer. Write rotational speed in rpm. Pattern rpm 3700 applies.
rpm 7500
